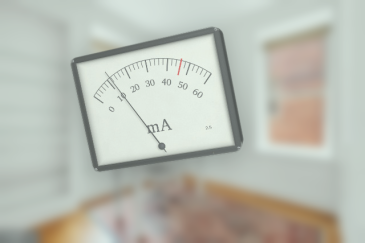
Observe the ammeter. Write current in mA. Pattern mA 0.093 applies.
mA 12
